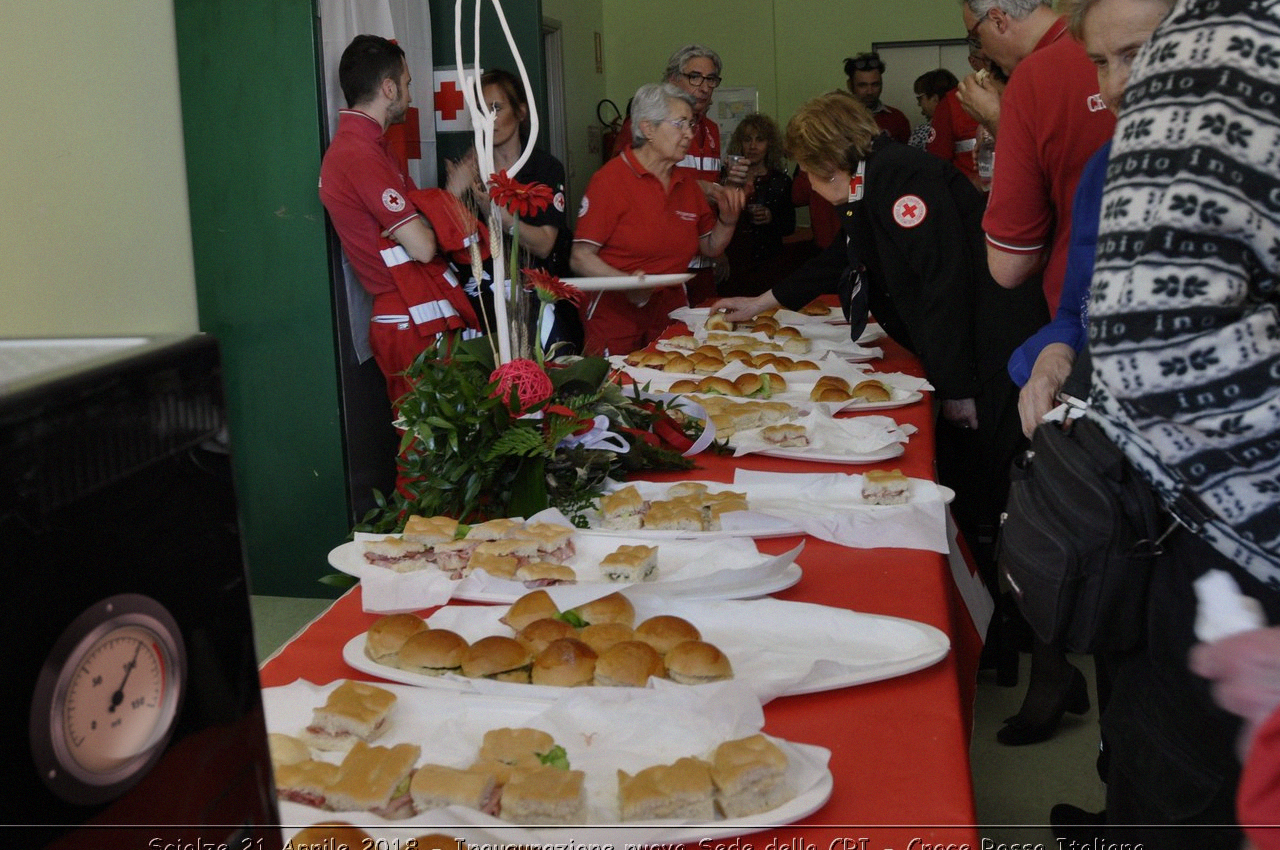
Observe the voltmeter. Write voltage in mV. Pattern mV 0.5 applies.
mV 100
